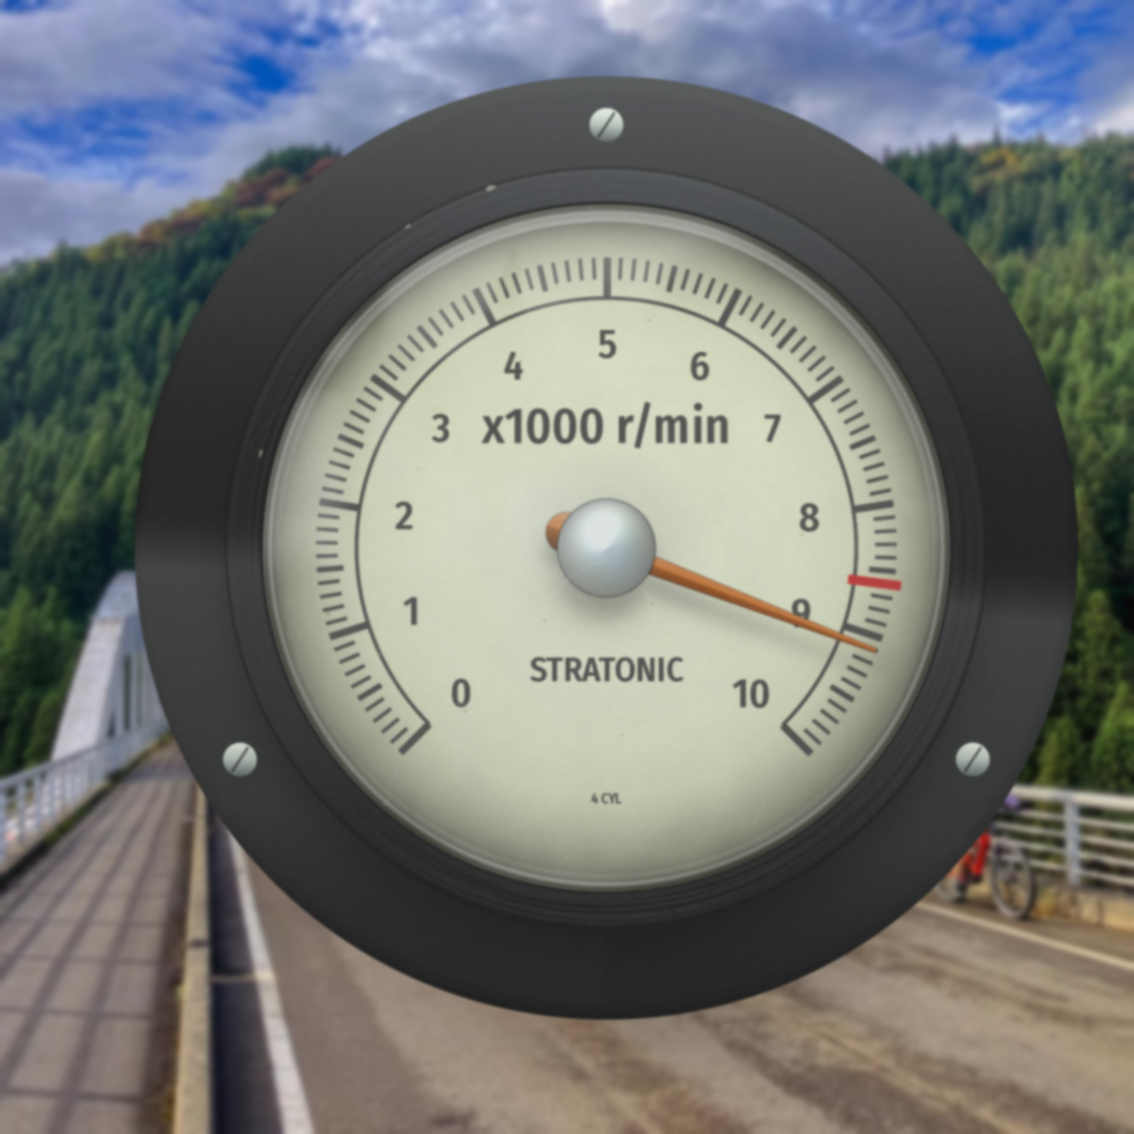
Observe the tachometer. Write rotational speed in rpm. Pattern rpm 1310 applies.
rpm 9100
